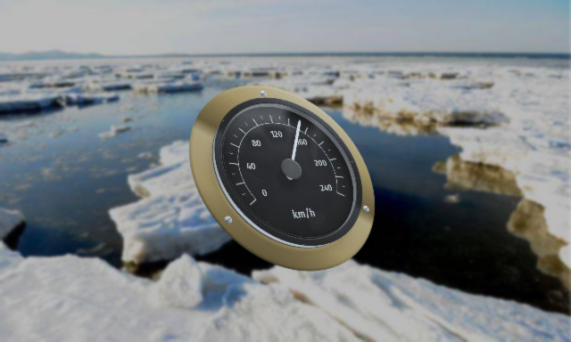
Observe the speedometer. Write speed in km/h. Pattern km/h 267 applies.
km/h 150
